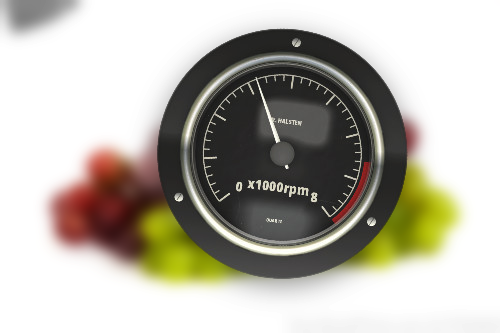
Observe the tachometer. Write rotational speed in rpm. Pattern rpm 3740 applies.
rpm 3200
